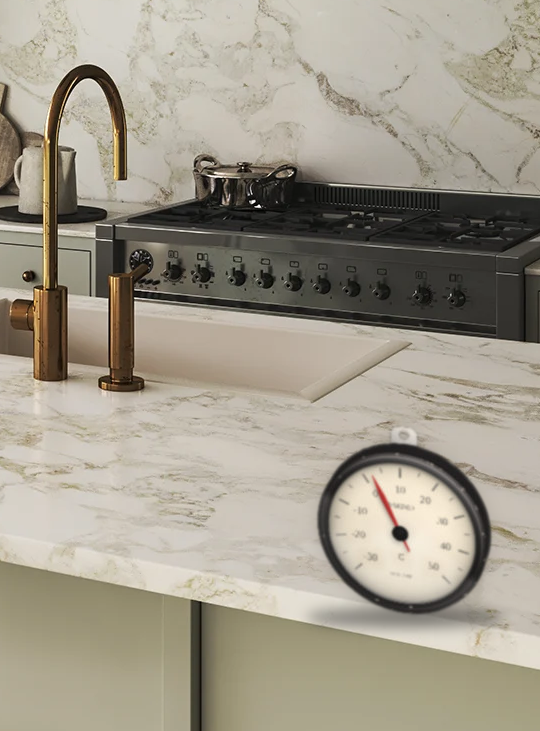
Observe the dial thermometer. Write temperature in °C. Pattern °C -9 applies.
°C 2.5
